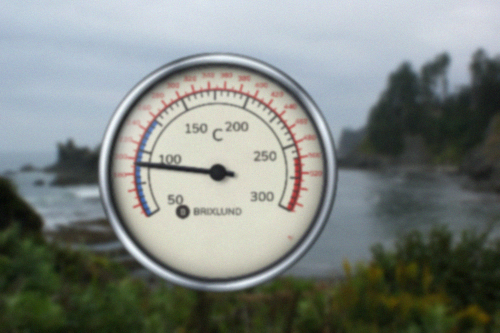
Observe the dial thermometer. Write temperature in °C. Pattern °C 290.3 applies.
°C 90
